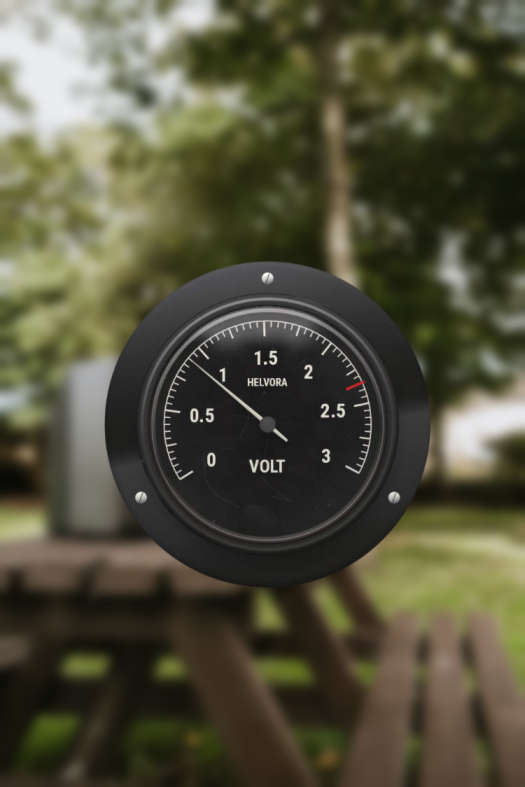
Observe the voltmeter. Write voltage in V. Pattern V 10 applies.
V 0.9
